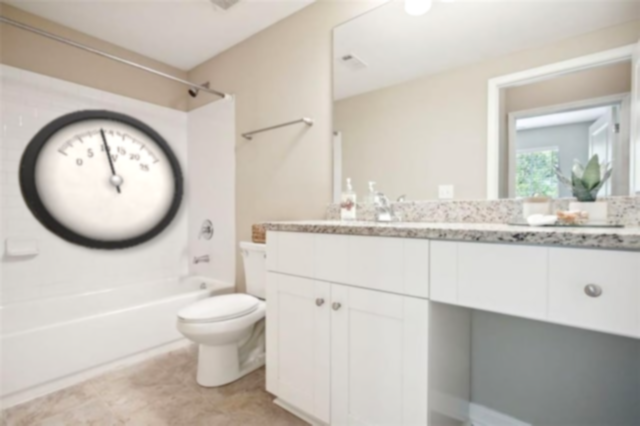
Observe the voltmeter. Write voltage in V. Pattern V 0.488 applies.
V 10
